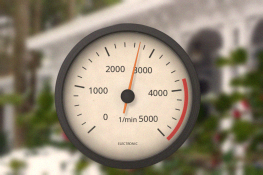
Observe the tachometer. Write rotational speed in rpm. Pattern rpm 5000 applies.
rpm 2700
